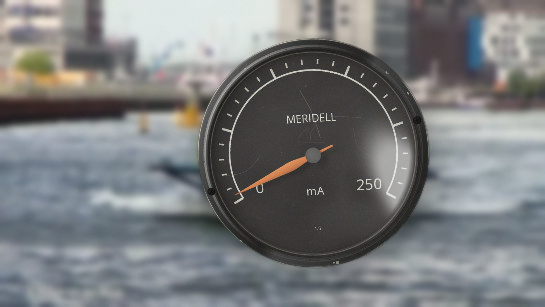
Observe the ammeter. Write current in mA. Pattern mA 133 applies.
mA 5
